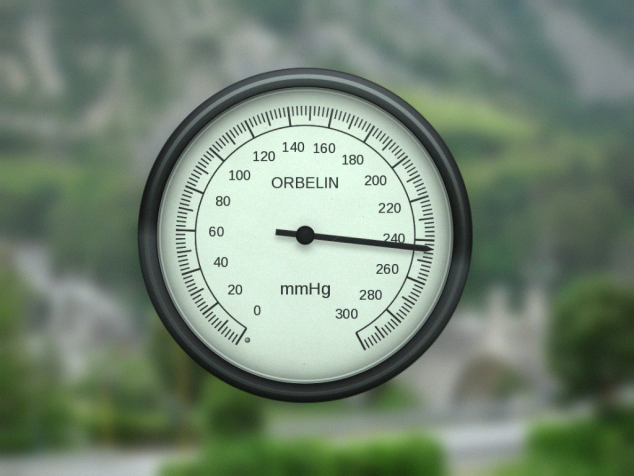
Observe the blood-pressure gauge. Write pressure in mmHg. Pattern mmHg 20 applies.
mmHg 244
